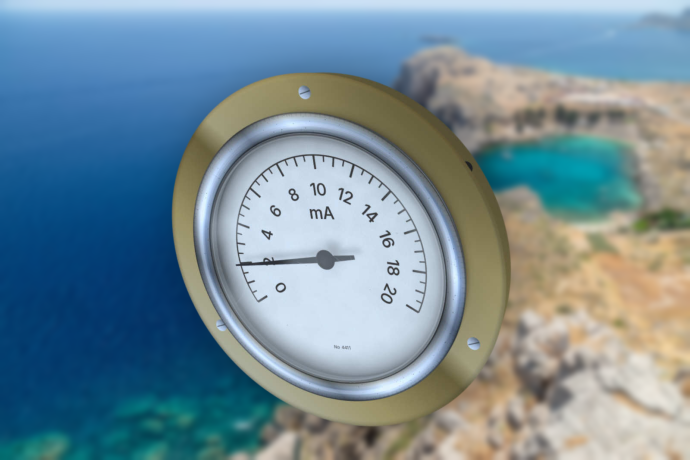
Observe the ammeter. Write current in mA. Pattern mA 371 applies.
mA 2
